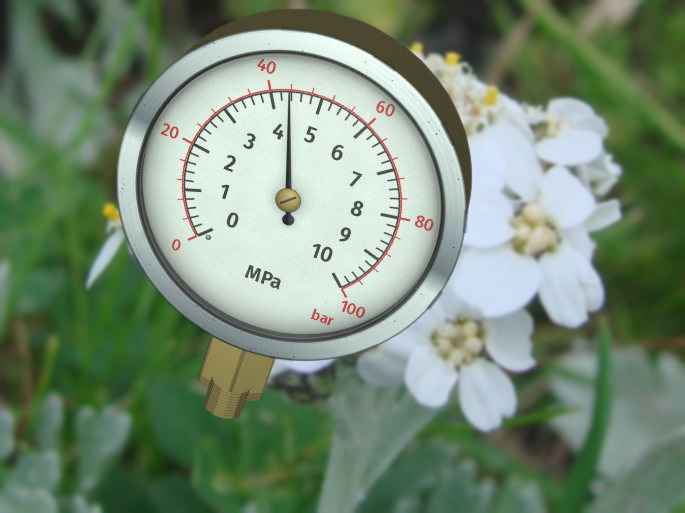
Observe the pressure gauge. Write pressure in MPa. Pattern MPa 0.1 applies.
MPa 4.4
